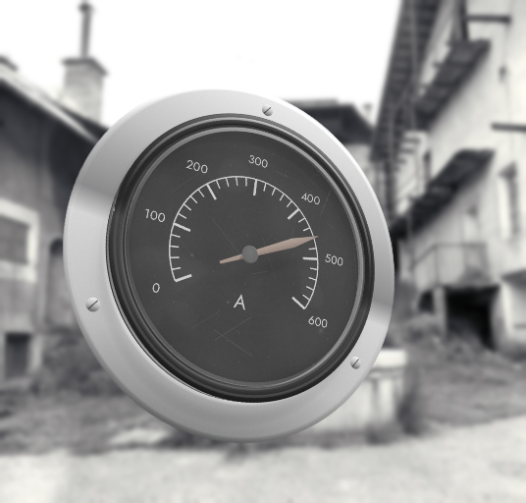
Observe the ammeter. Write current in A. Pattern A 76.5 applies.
A 460
